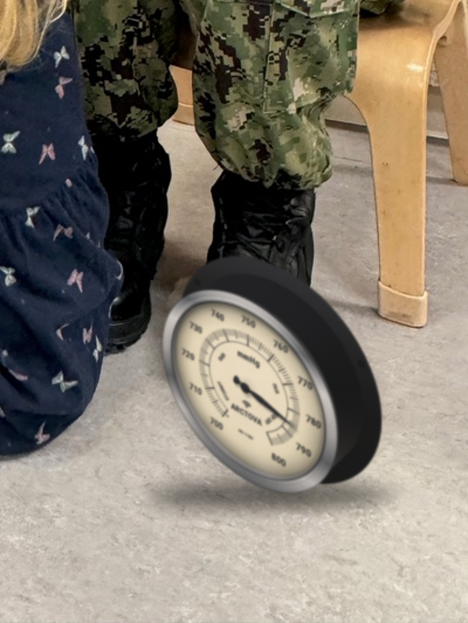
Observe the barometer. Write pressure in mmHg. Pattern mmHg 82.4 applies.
mmHg 785
